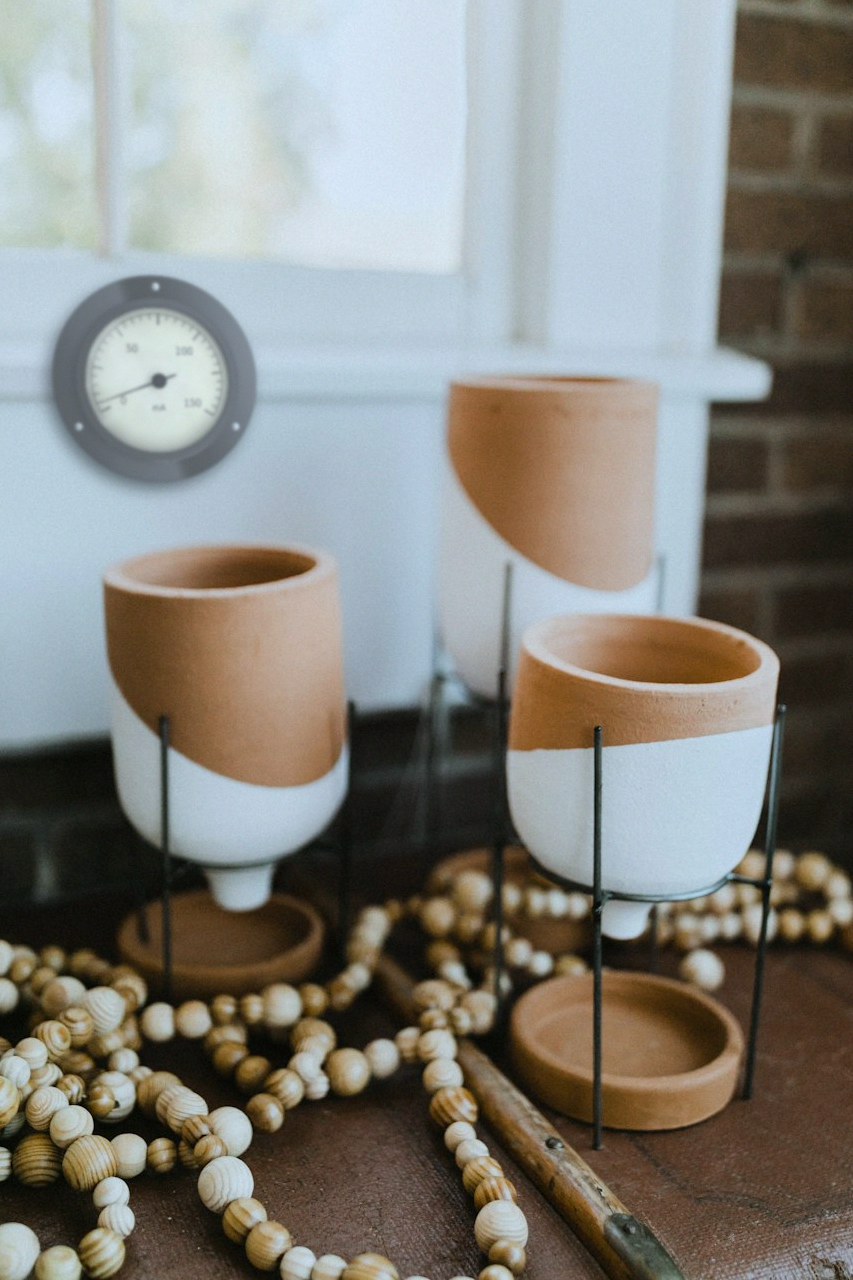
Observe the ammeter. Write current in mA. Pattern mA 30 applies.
mA 5
